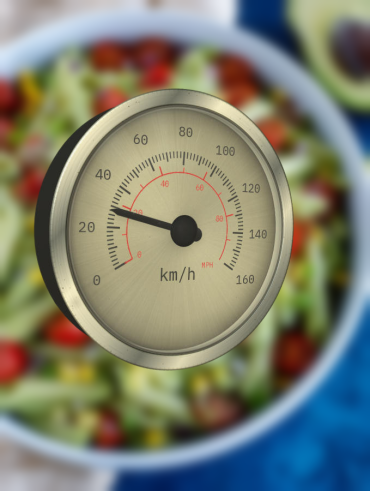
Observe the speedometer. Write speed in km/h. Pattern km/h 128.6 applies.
km/h 28
